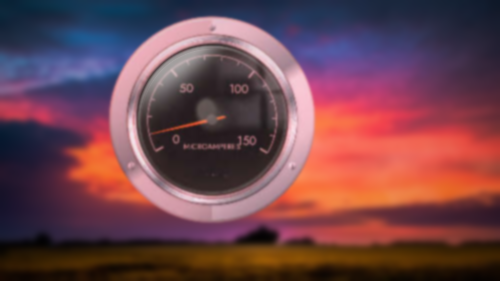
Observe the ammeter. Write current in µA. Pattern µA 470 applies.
µA 10
